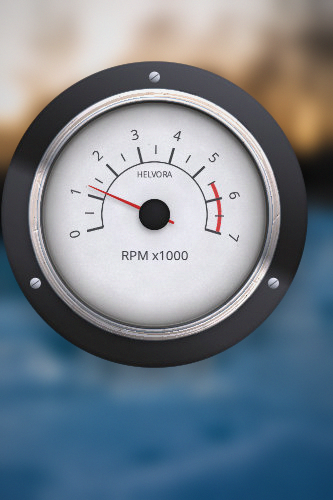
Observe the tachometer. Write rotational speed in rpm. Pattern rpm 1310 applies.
rpm 1250
